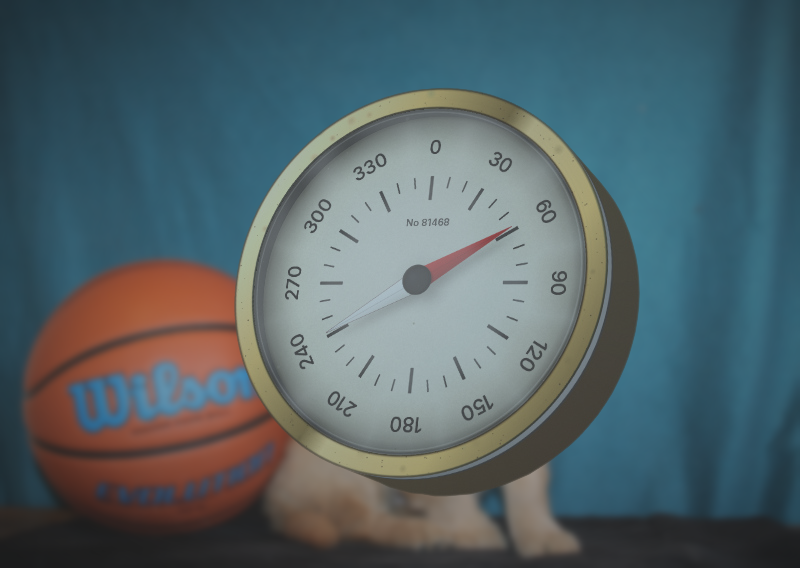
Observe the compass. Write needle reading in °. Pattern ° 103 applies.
° 60
